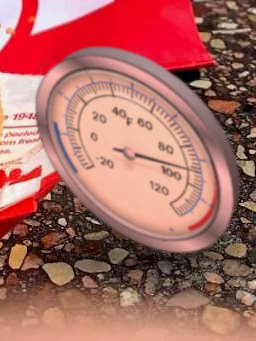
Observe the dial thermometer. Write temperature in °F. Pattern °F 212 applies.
°F 90
